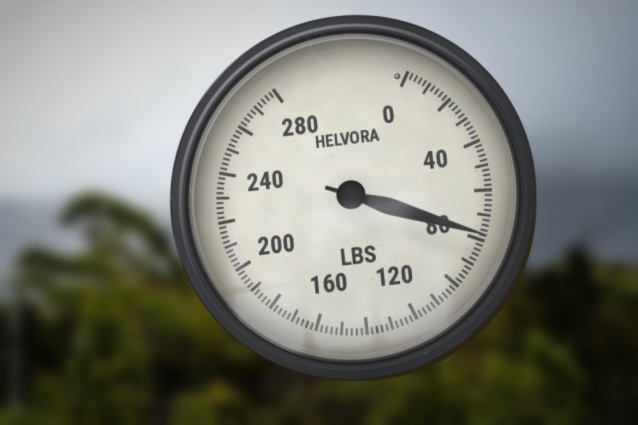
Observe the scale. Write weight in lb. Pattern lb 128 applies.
lb 78
